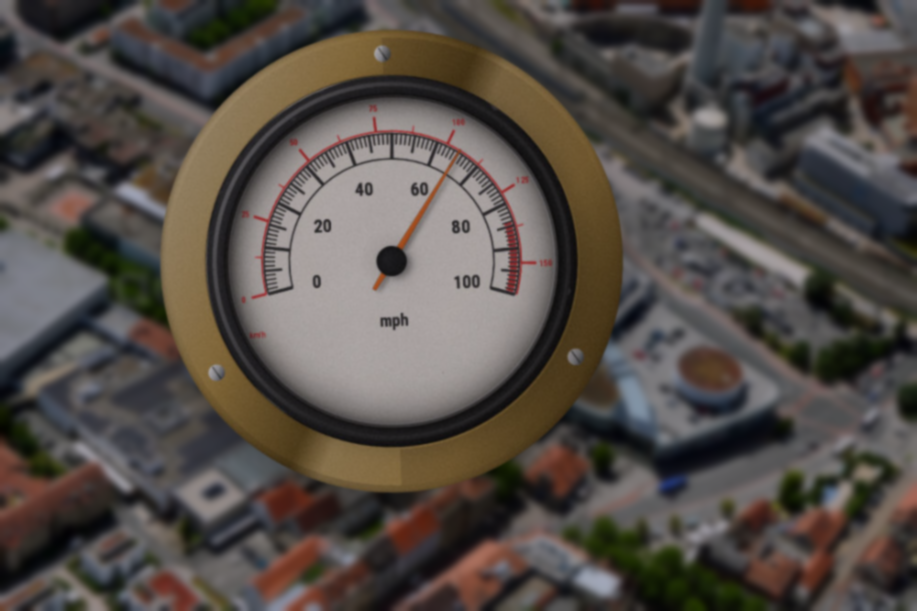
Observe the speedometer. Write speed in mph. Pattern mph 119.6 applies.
mph 65
